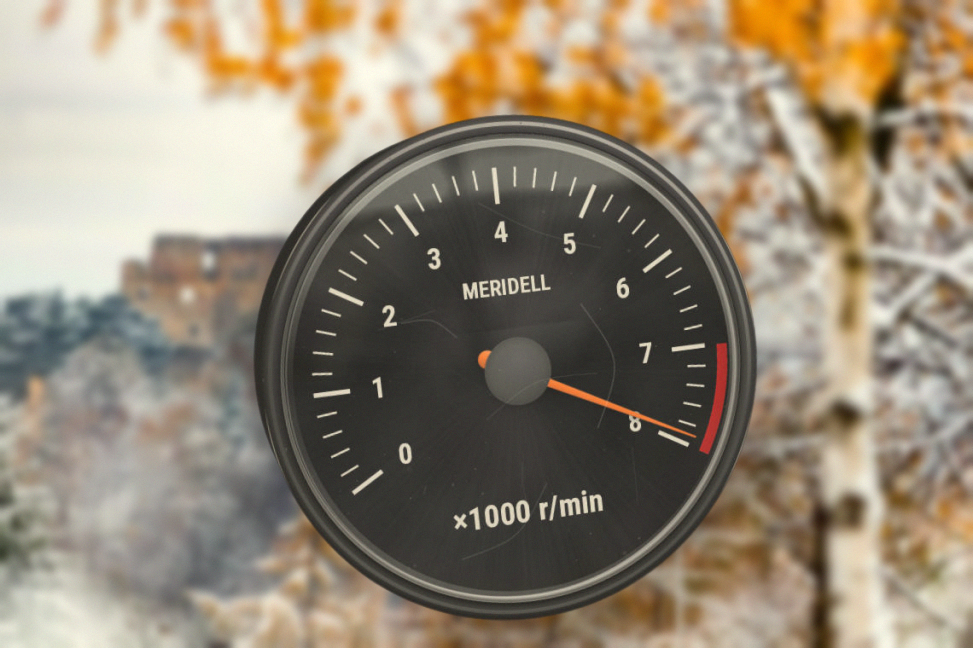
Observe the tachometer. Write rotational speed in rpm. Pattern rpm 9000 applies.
rpm 7900
